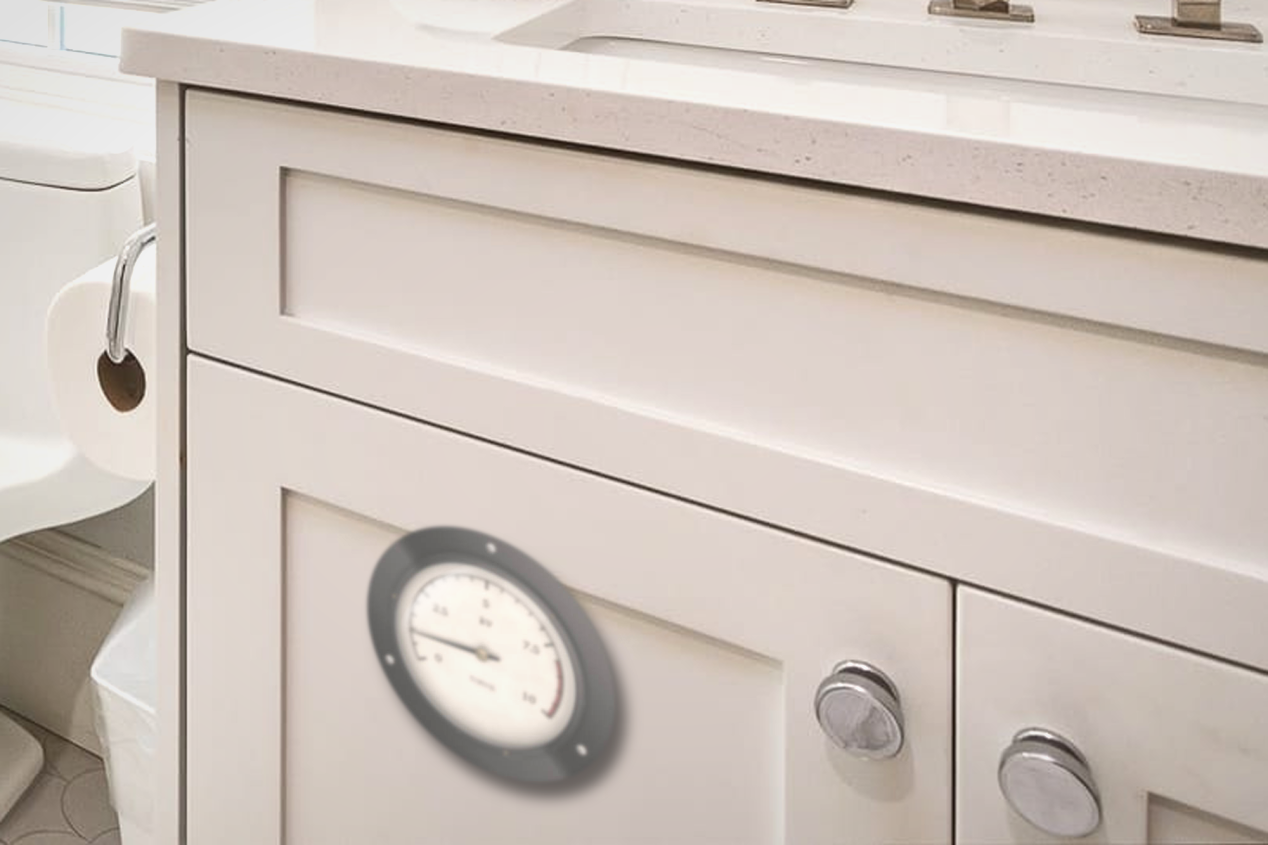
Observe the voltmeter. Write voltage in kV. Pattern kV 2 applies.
kV 1
